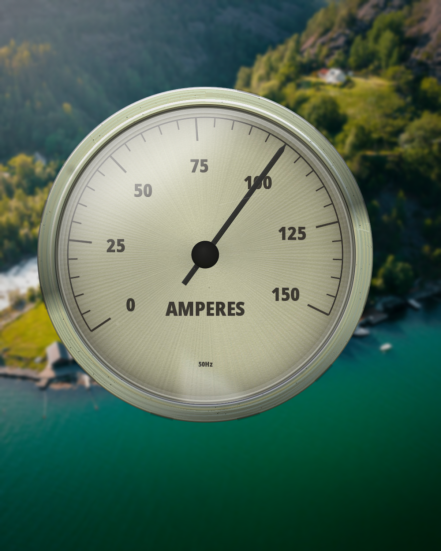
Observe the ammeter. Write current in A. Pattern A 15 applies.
A 100
